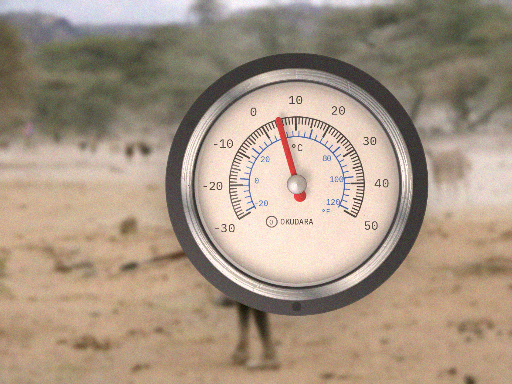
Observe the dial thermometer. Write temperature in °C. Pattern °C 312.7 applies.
°C 5
